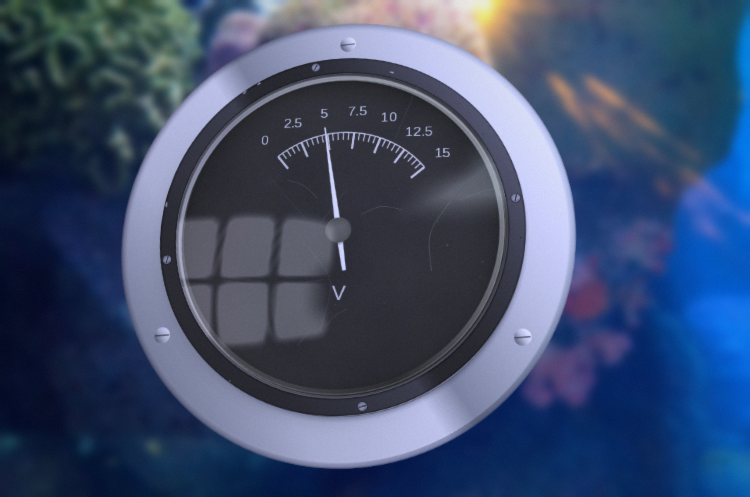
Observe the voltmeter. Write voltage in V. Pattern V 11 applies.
V 5
